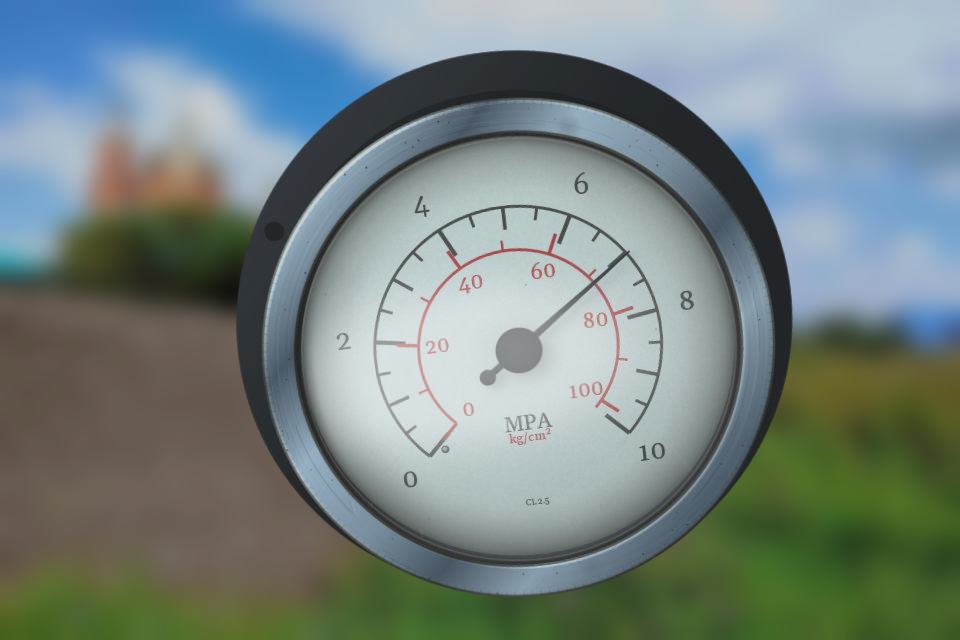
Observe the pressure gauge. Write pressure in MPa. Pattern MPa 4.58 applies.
MPa 7
